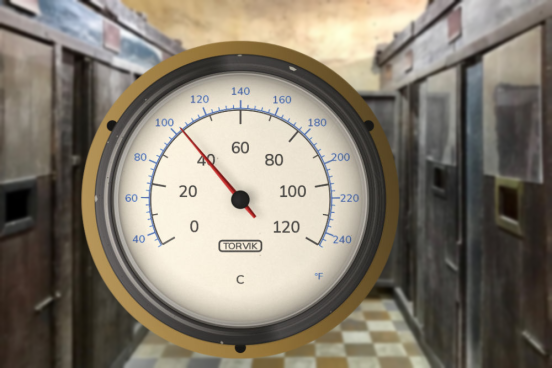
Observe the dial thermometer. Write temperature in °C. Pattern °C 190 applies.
°C 40
